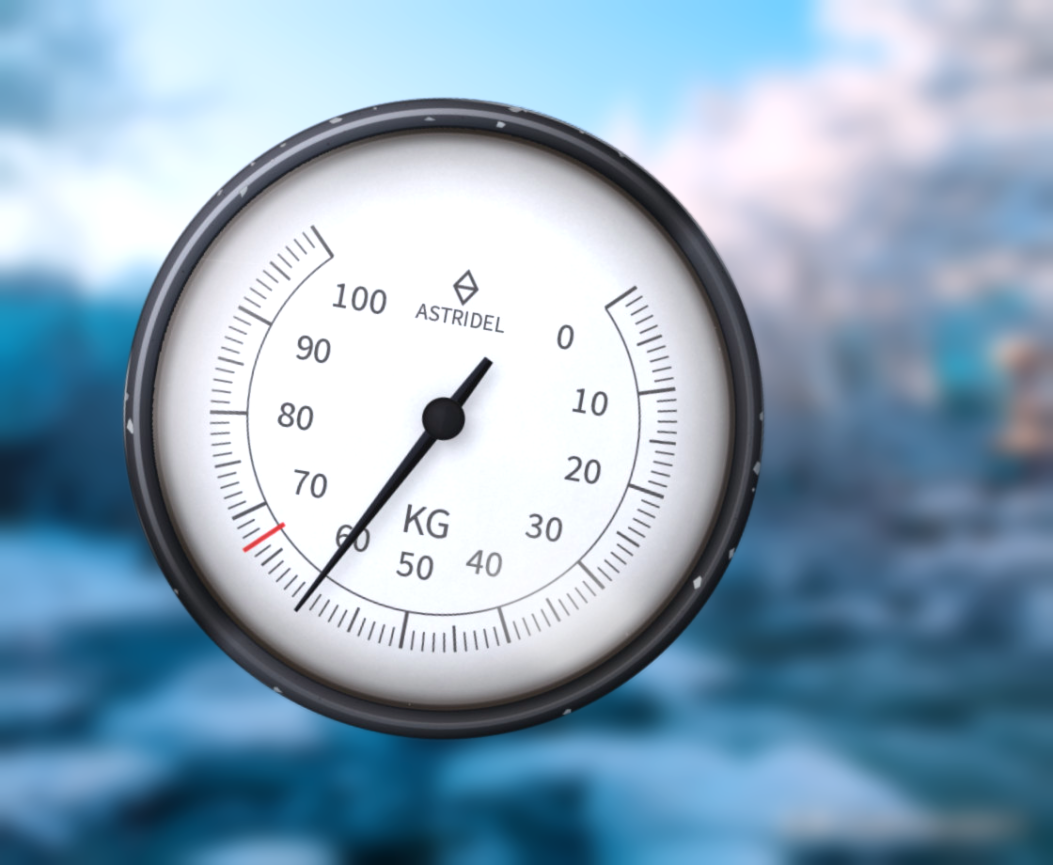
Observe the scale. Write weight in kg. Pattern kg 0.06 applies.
kg 60
